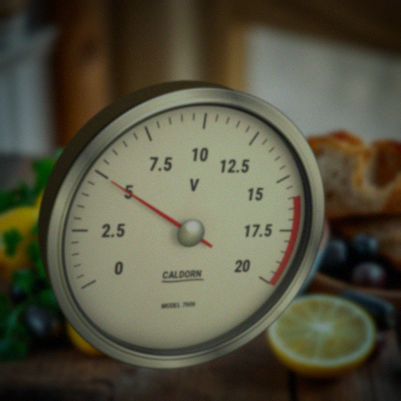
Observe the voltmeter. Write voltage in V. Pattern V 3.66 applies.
V 5
